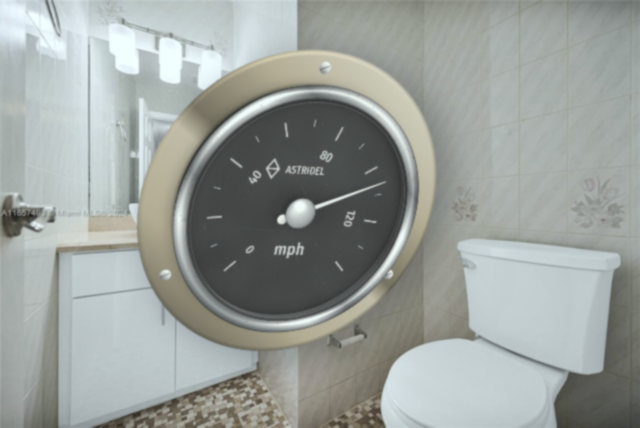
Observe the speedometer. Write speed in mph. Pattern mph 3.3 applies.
mph 105
